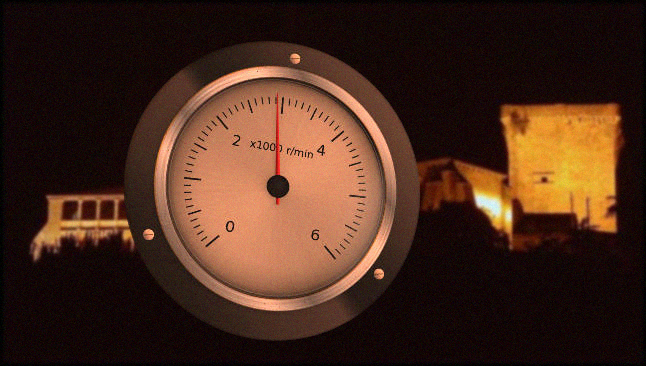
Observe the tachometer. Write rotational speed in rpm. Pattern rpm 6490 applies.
rpm 2900
